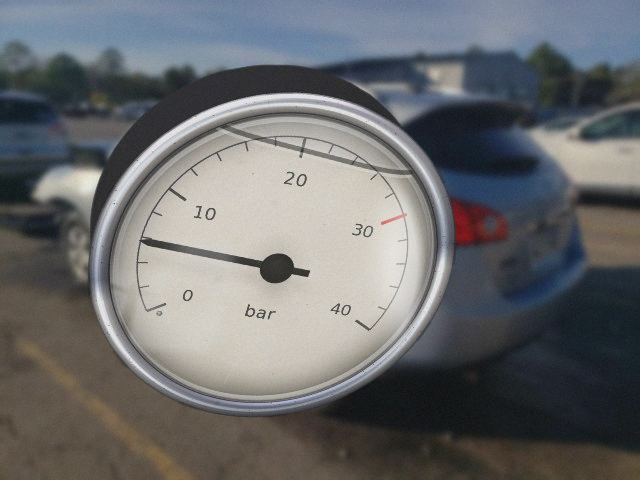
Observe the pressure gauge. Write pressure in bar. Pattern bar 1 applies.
bar 6
